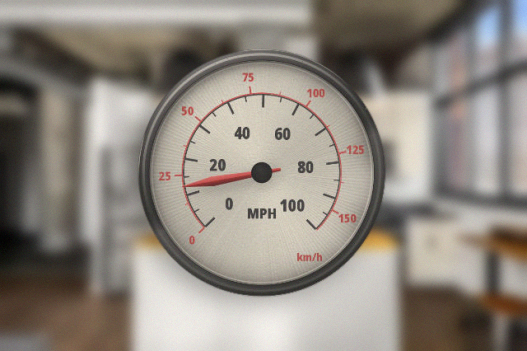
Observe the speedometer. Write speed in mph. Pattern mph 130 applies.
mph 12.5
